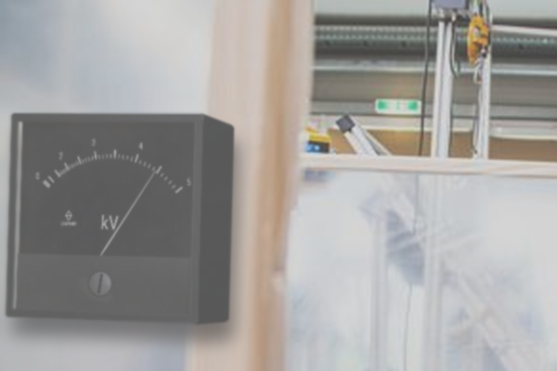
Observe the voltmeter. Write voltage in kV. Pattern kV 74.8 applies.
kV 4.5
